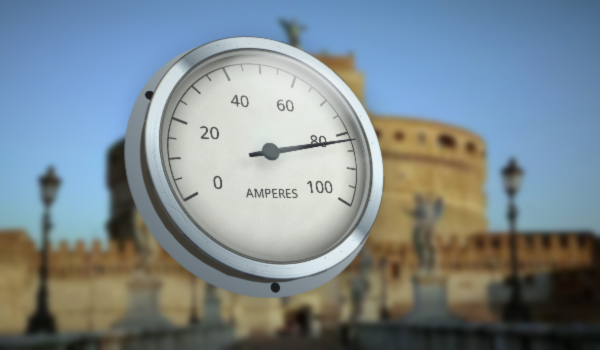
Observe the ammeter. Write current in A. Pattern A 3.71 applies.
A 82.5
